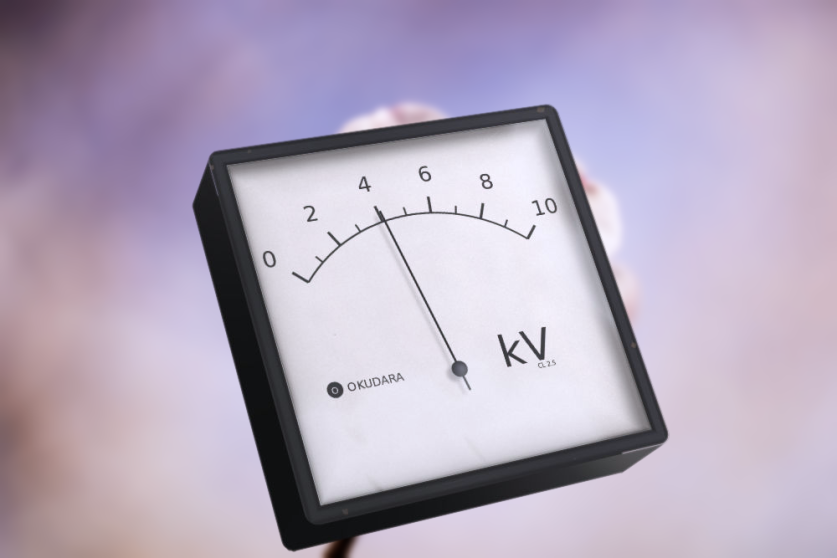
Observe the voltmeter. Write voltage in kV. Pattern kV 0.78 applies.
kV 4
